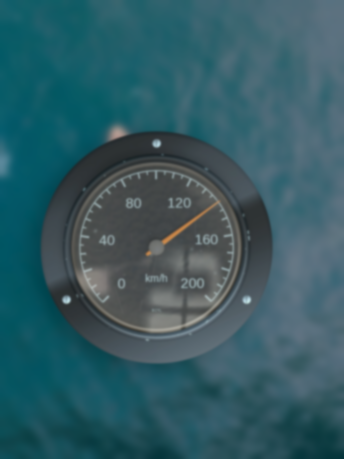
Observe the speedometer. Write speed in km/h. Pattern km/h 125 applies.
km/h 140
